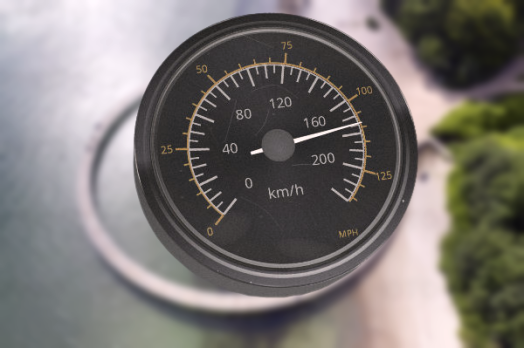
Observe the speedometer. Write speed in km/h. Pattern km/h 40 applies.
km/h 175
